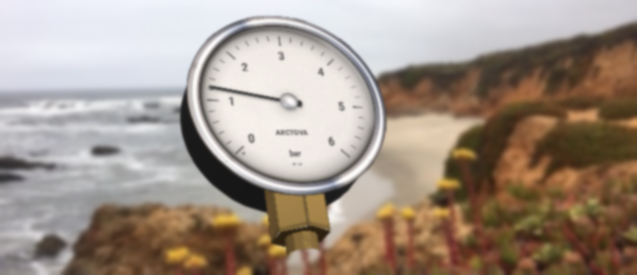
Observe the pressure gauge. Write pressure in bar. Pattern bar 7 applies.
bar 1.2
